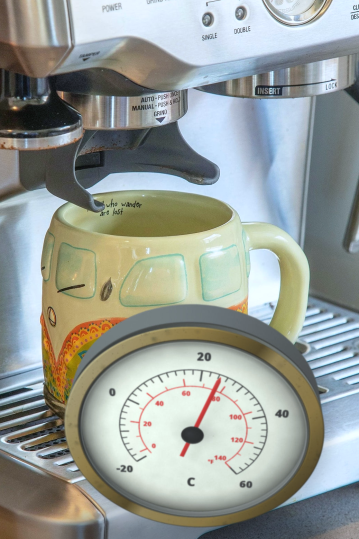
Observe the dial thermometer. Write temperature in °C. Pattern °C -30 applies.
°C 24
